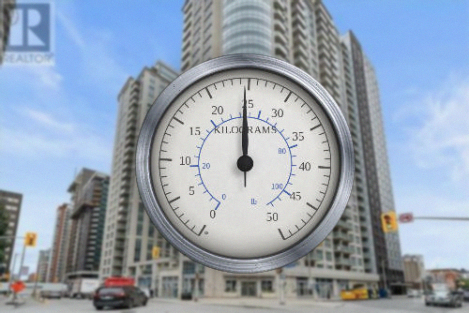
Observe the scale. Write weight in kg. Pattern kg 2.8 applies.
kg 24.5
